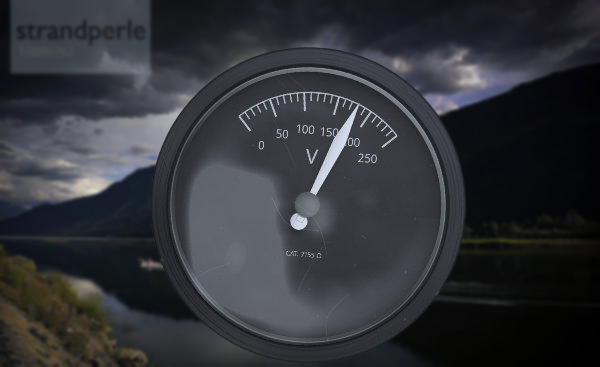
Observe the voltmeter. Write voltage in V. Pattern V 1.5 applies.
V 180
